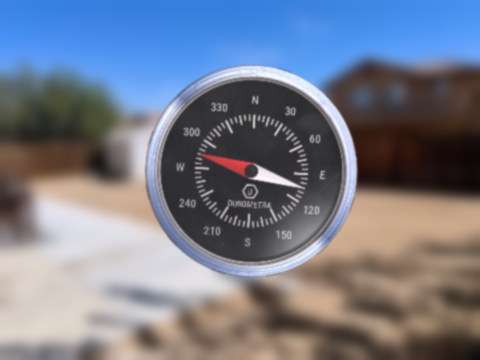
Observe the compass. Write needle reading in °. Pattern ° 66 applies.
° 285
